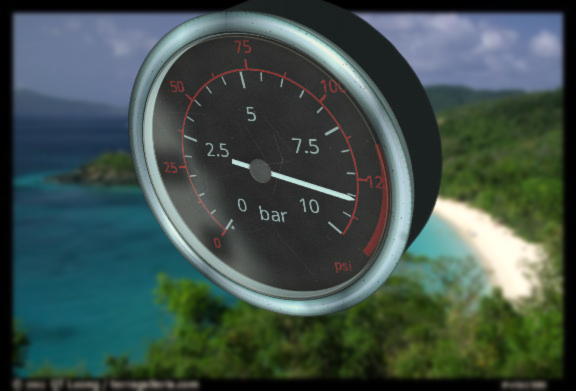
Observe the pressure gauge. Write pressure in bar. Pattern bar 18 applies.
bar 9
